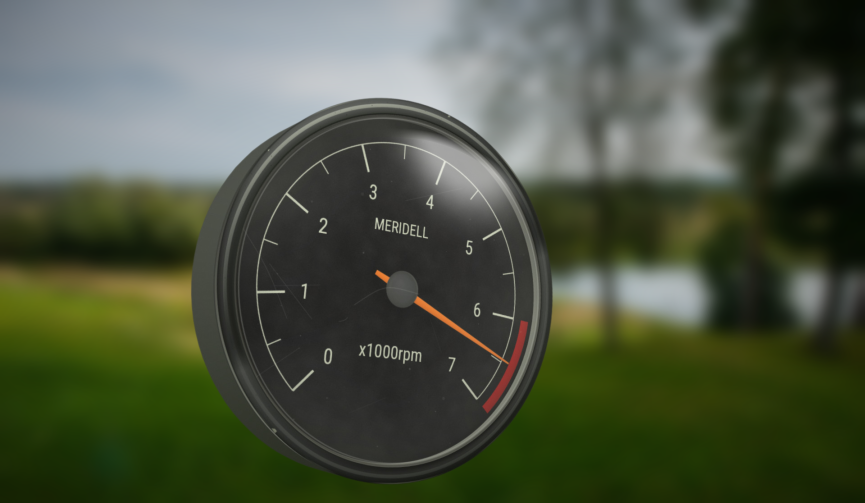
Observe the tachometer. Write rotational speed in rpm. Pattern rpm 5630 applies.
rpm 6500
